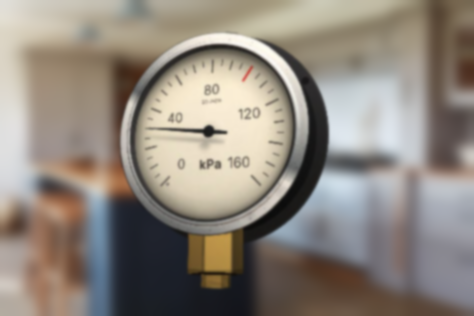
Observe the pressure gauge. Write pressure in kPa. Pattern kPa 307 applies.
kPa 30
